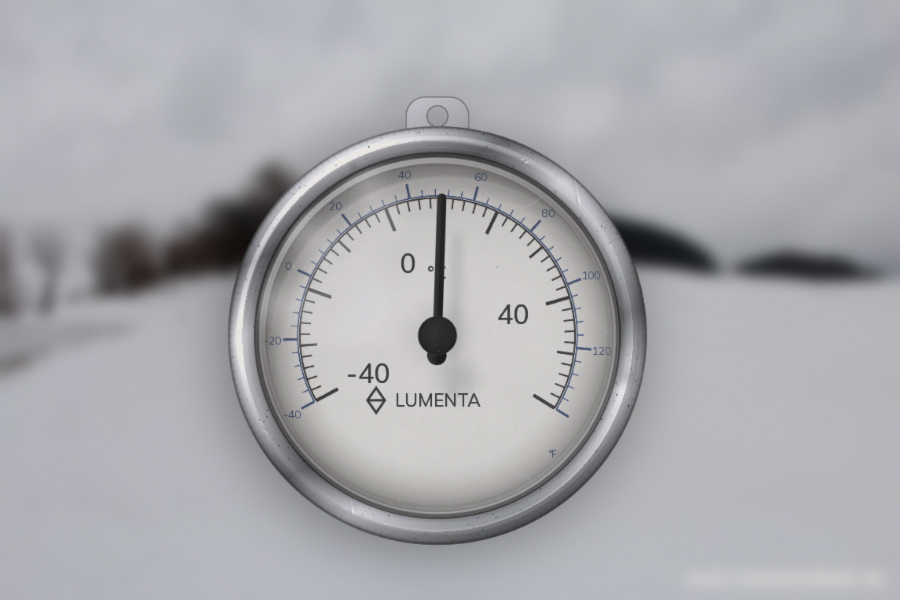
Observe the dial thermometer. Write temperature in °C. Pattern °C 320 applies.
°C 10
